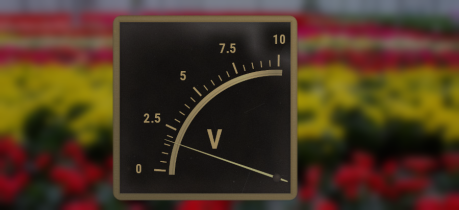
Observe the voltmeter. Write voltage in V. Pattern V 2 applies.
V 1.75
